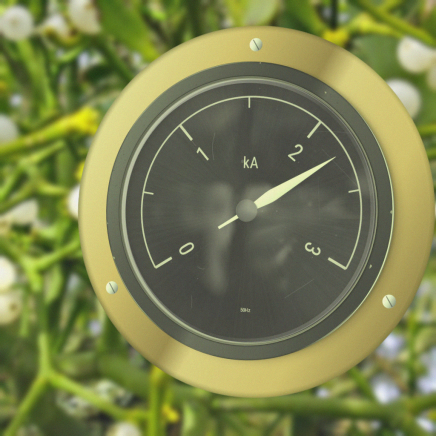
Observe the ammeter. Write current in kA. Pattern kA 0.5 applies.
kA 2.25
